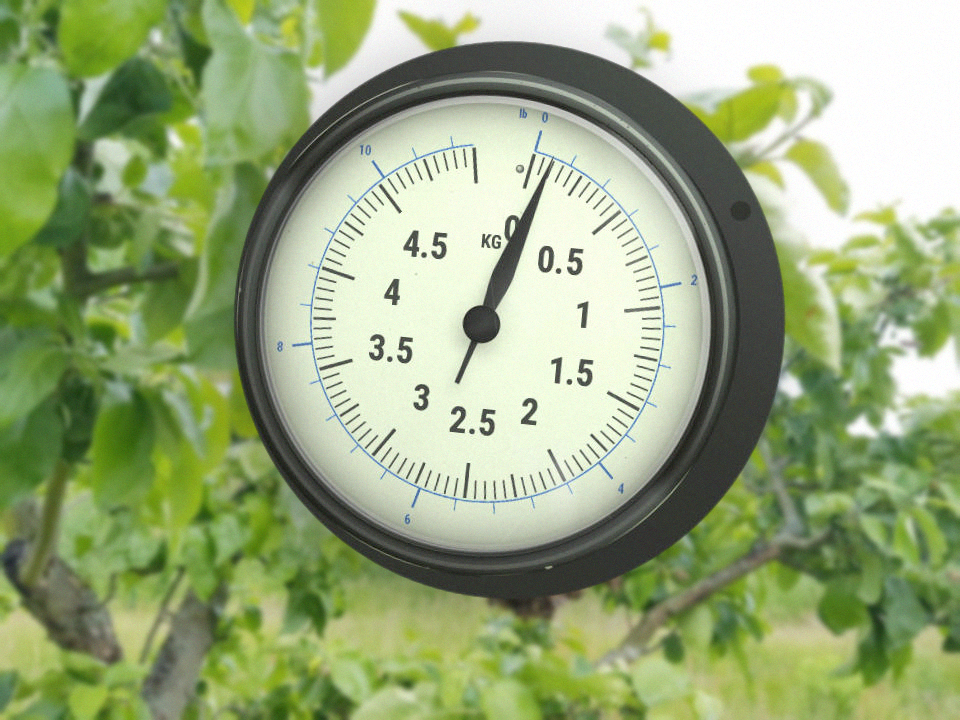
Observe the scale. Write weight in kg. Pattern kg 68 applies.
kg 0.1
